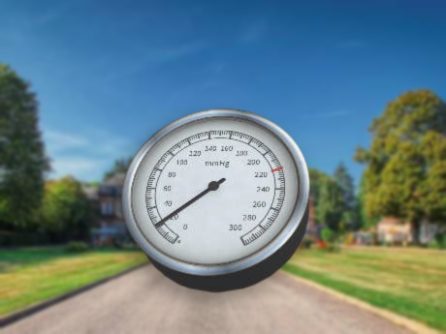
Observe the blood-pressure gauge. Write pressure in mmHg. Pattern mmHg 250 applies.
mmHg 20
